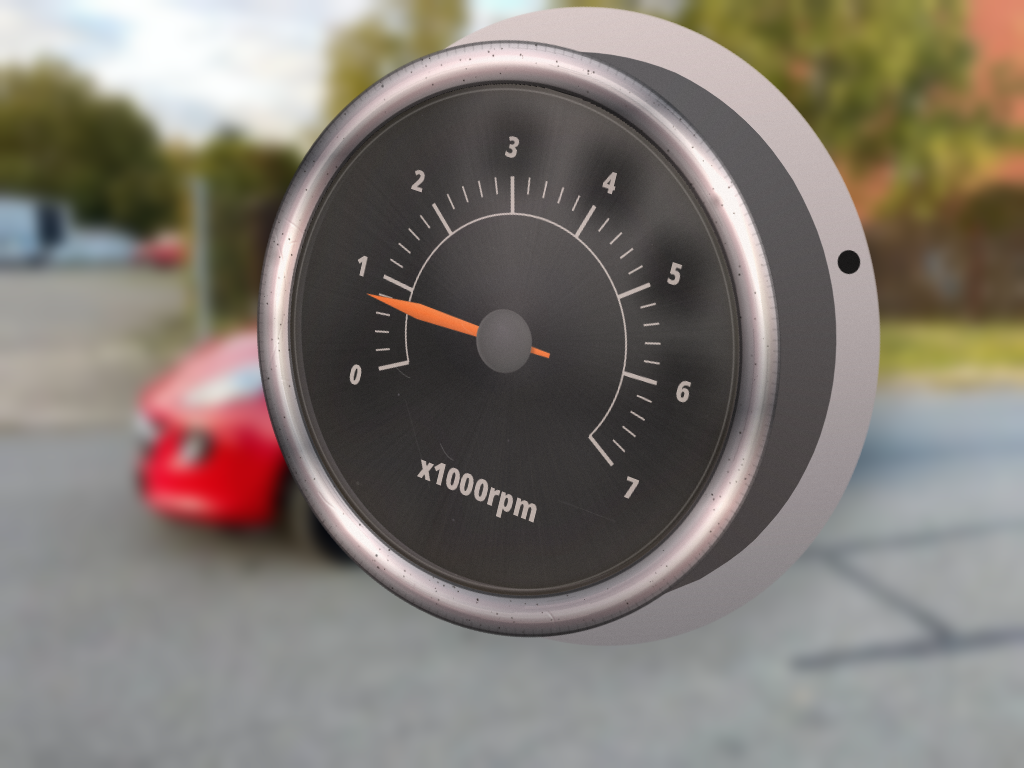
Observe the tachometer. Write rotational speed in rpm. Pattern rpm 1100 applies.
rpm 800
